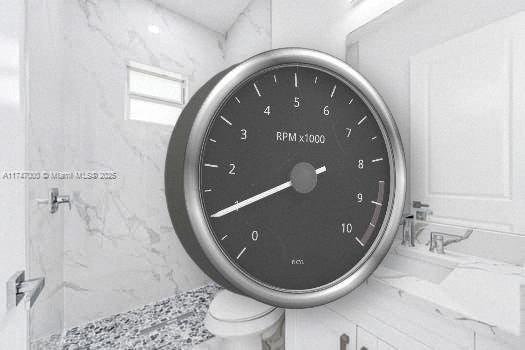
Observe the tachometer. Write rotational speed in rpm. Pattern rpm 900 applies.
rpm 1000
